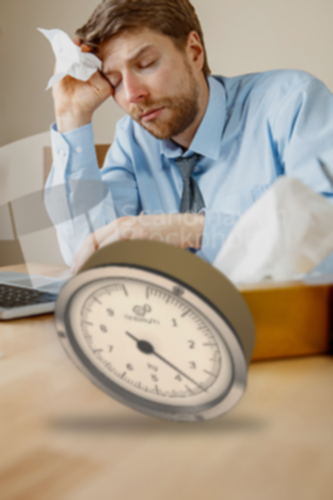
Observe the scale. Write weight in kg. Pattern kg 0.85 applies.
kg 3.5
